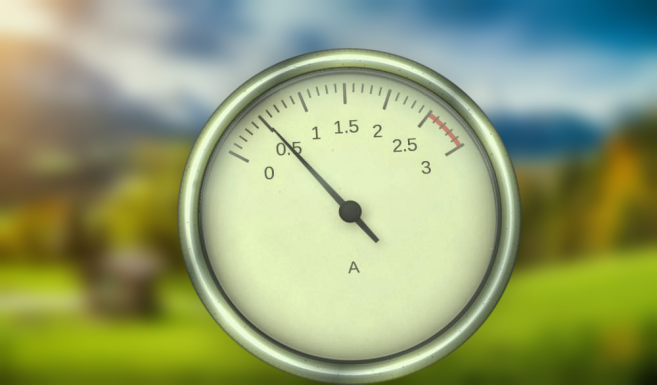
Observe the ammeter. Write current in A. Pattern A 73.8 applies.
A 0.5
